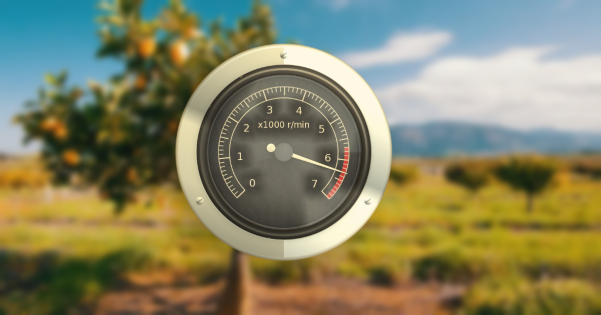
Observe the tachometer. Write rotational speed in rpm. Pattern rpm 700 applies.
rpm 6300
